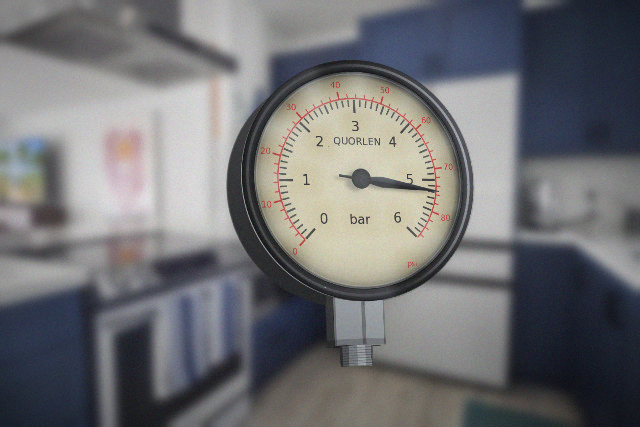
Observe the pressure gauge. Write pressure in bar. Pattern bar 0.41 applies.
bar 5.2
